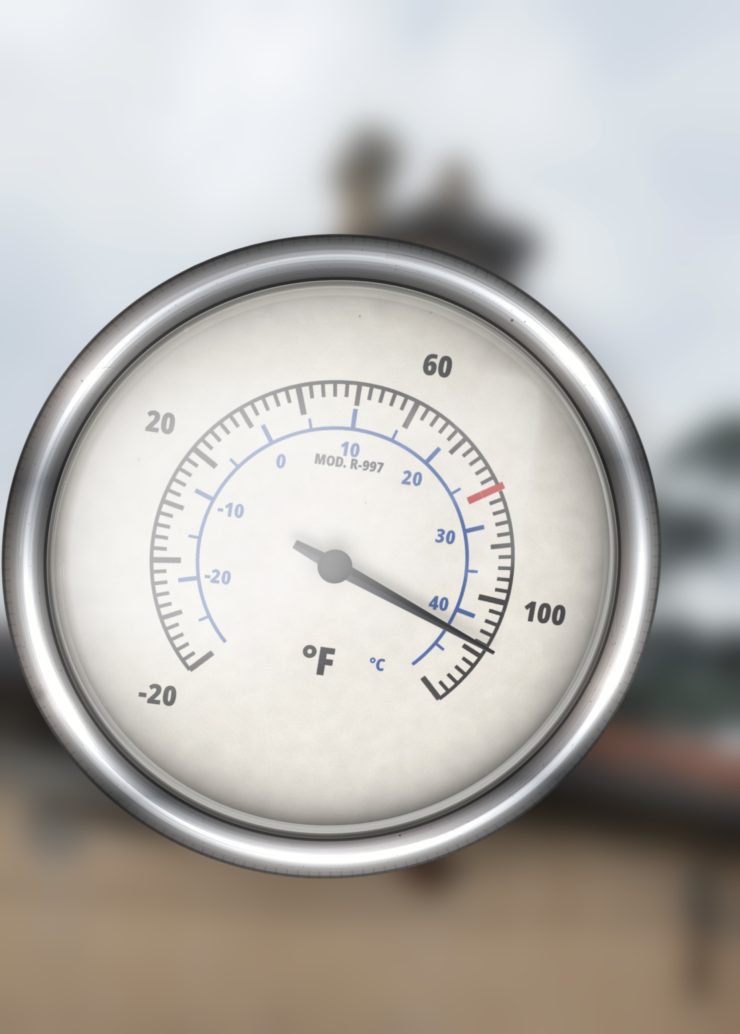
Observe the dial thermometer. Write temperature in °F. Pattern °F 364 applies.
°F 108
